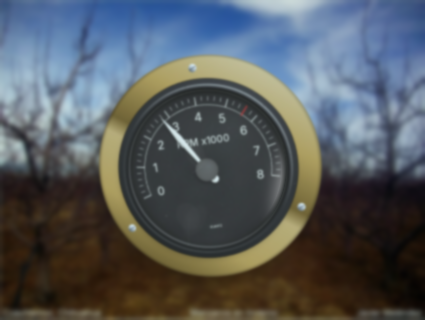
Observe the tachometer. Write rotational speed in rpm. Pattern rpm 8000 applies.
rpm 2800
